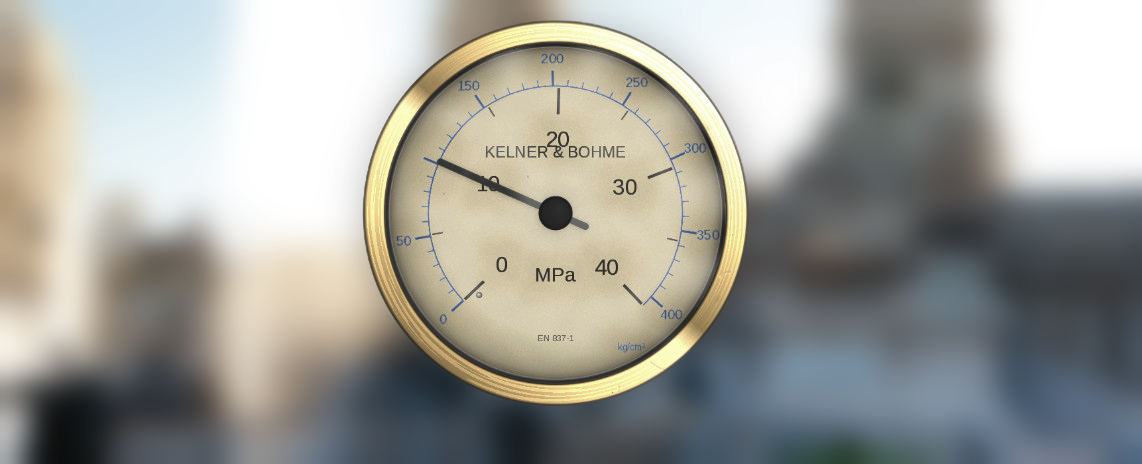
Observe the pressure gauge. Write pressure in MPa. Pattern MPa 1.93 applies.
MPa 10
